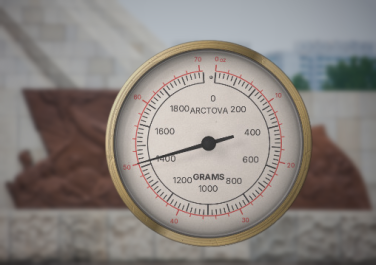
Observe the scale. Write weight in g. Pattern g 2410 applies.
g 1420
